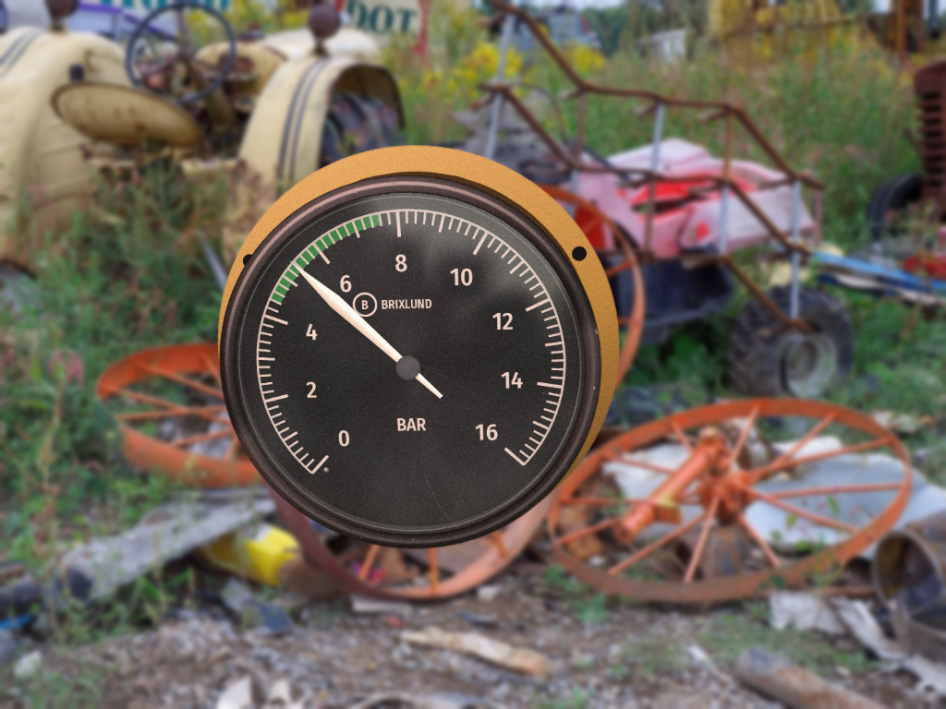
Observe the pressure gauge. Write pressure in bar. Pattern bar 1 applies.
bar 5.4
